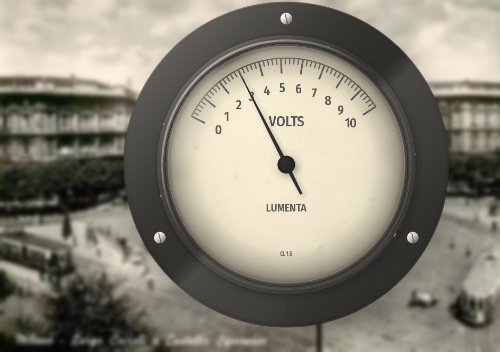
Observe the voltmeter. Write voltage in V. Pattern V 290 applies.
V 3
